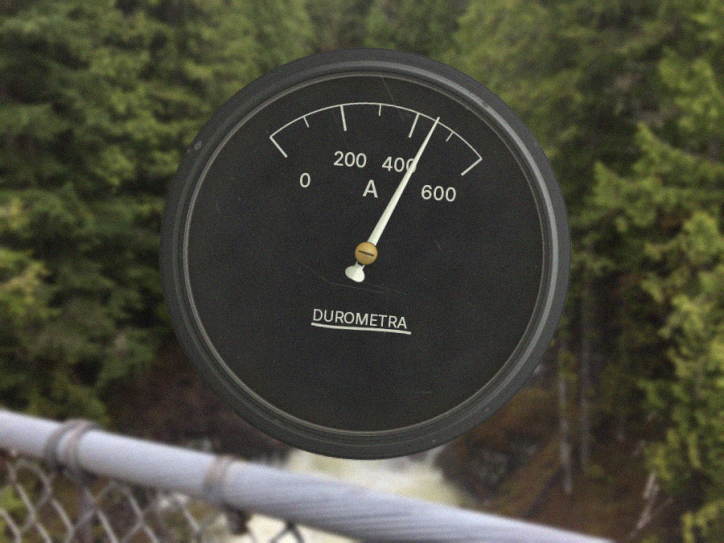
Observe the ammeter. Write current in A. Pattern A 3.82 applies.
A 450
